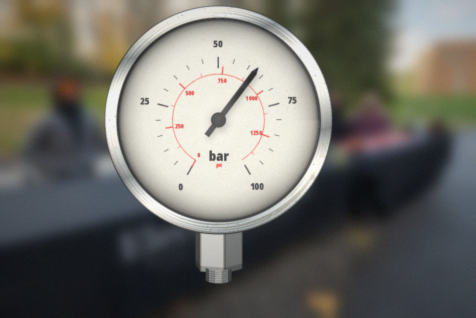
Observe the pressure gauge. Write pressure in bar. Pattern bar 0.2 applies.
bar 62.5
